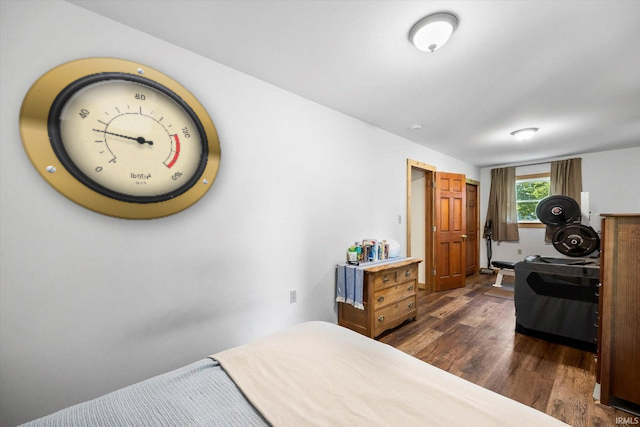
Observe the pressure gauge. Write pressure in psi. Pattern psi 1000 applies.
psi 30
